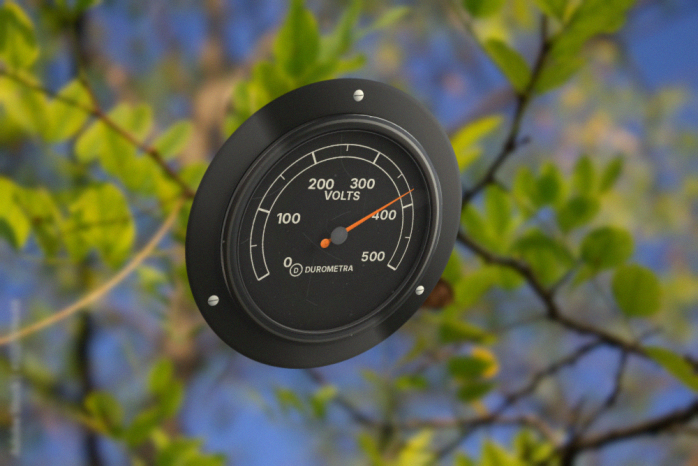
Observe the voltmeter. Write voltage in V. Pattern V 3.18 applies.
V 375
